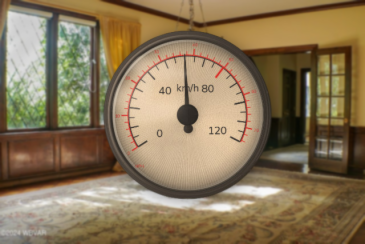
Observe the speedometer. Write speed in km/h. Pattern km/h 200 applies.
km/h 60
